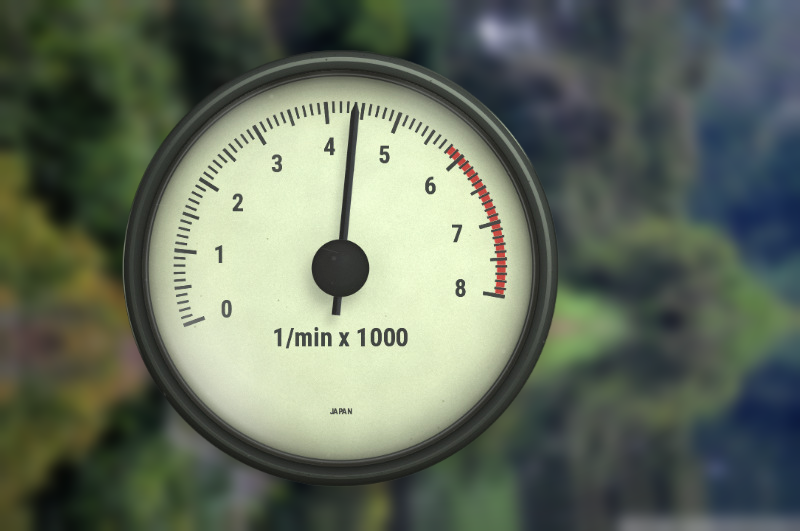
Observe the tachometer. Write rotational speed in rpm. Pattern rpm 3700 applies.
rpm 4400
